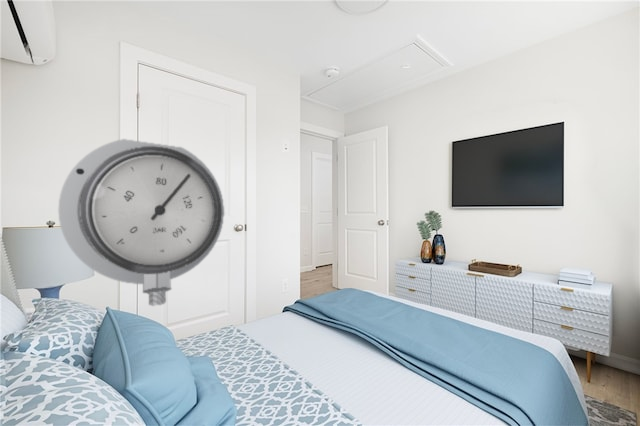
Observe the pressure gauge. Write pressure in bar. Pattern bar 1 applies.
bar 100
